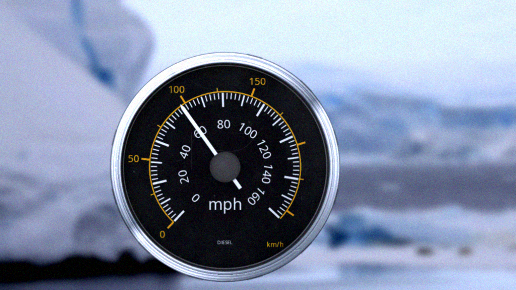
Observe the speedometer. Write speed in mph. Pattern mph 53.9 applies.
mph 60
